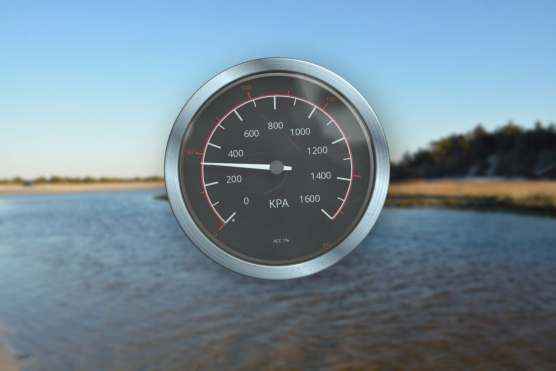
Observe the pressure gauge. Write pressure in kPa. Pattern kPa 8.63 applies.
kPa 300
